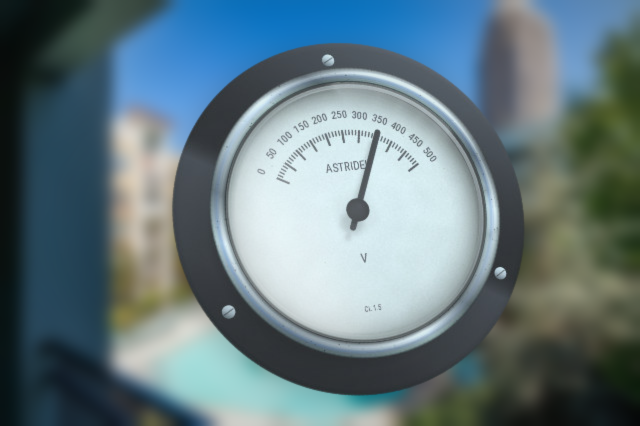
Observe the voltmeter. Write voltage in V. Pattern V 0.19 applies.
V 350
